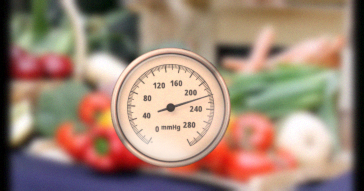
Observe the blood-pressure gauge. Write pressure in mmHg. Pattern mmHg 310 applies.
mmHg 220
